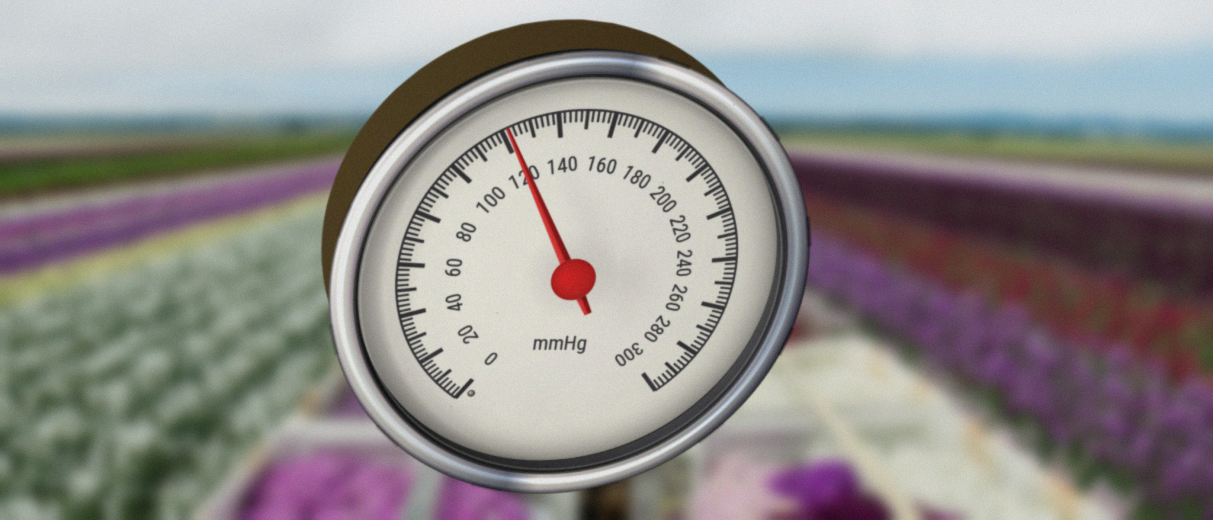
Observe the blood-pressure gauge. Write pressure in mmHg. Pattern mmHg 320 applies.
mmHg 122
